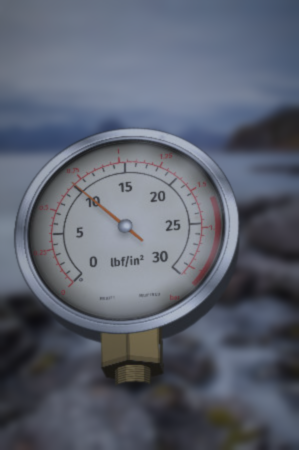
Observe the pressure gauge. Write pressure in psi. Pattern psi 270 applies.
psi 10
